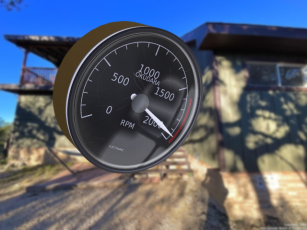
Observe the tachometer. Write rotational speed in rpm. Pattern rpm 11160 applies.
rpm 1950
